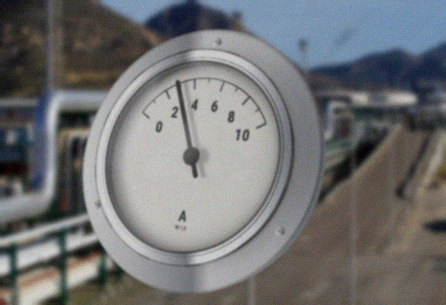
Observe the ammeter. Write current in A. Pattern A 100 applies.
A 3
